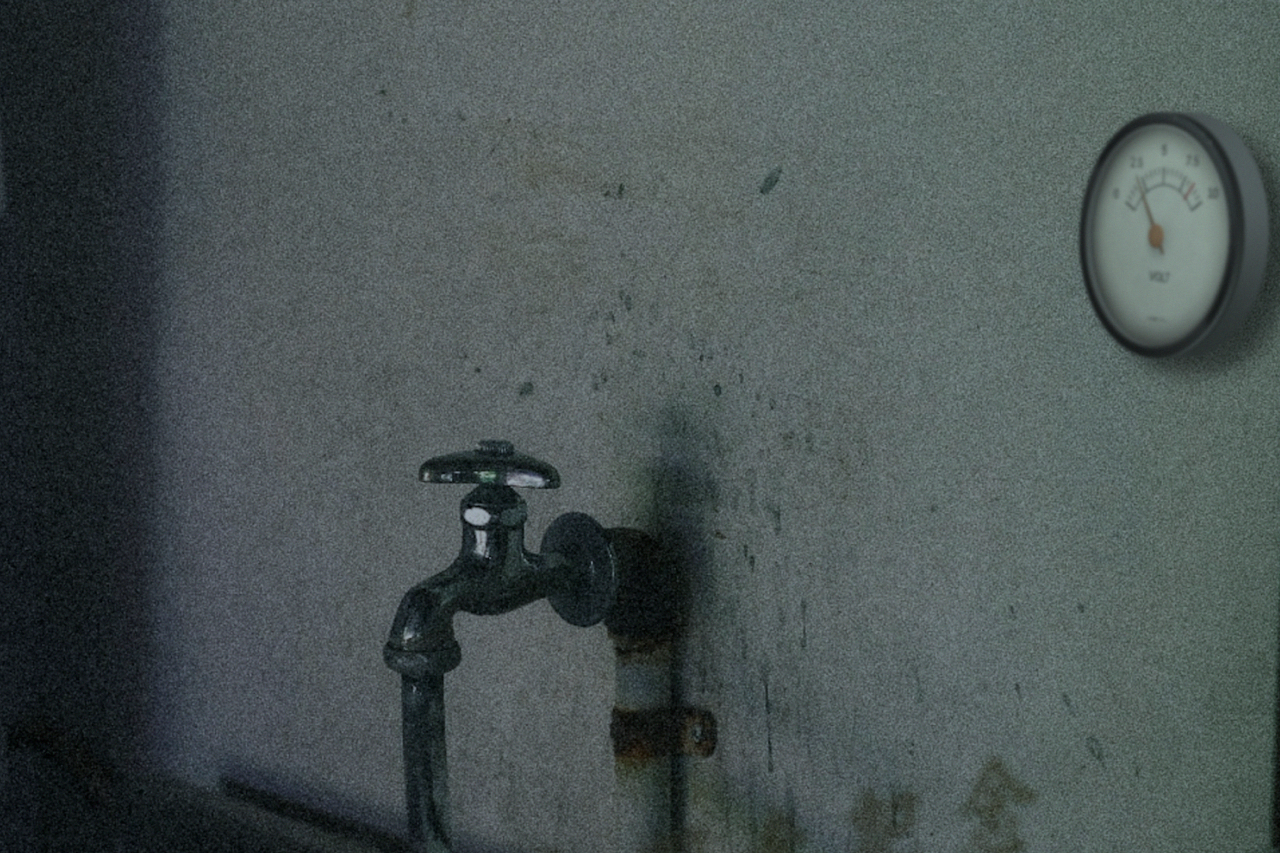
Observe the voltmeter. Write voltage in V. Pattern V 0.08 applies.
V 2.5
